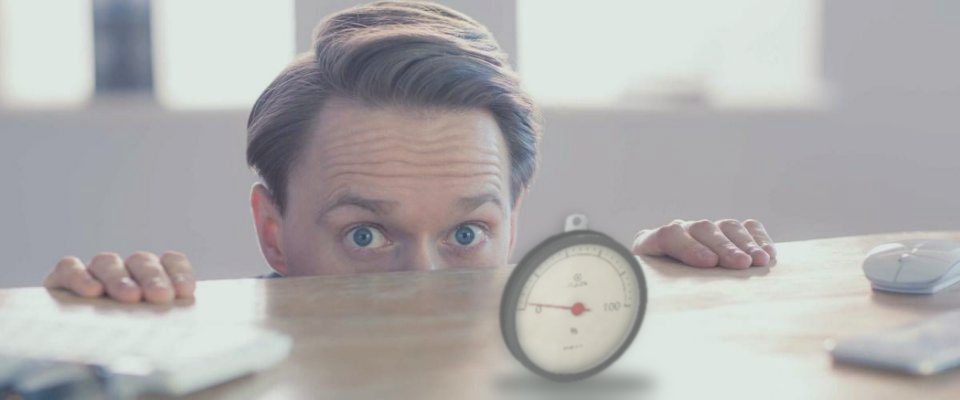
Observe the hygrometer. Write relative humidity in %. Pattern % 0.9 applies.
% 4
